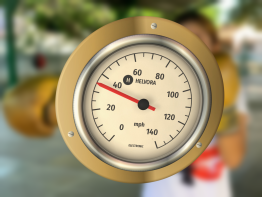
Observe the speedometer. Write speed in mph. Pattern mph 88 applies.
mph 35
